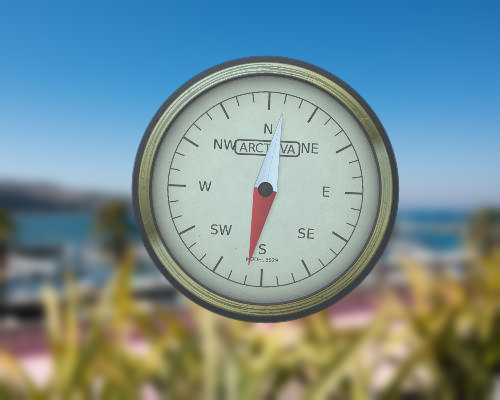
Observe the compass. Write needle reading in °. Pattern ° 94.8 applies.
° 190
